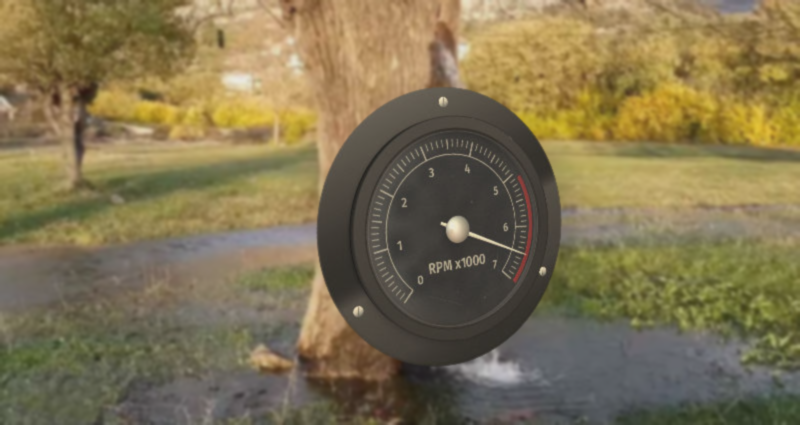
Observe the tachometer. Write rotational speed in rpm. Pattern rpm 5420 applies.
rpm 6500
